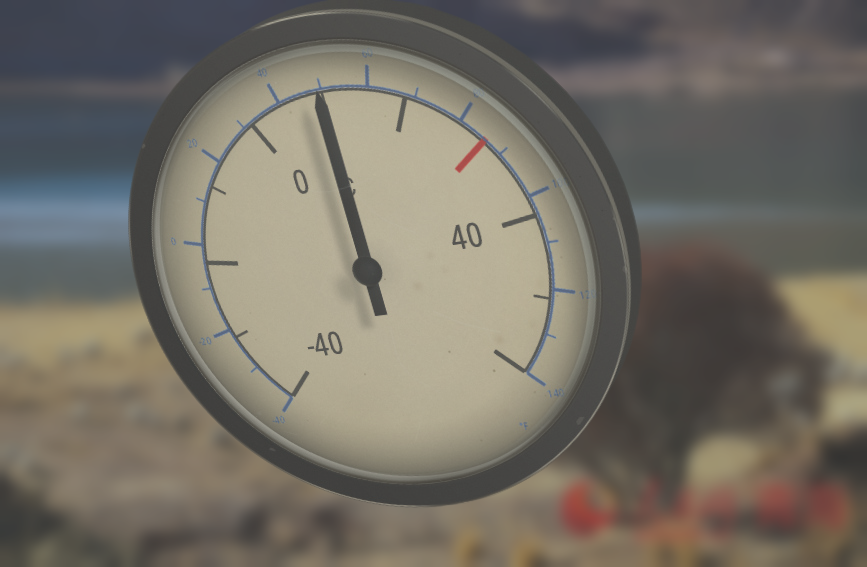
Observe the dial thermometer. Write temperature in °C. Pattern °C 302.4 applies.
°C 10
